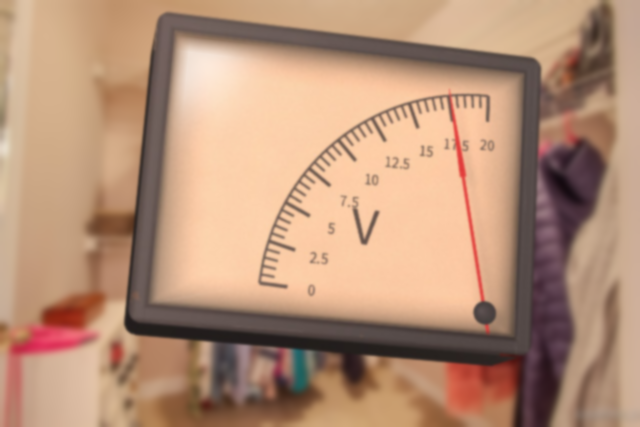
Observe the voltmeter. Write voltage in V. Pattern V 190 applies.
V 17.5
